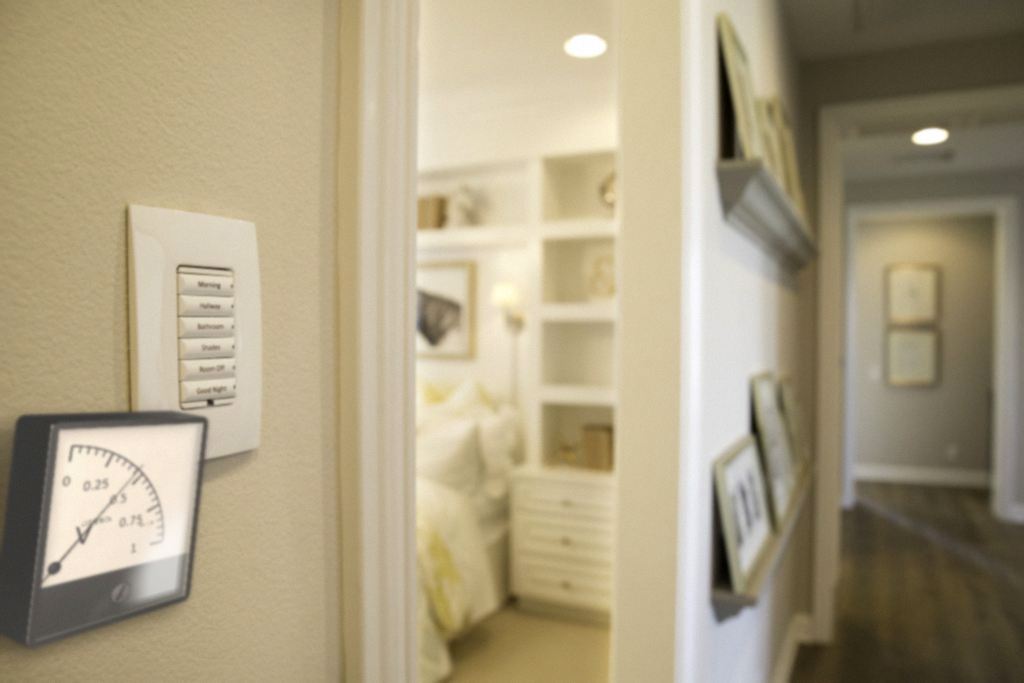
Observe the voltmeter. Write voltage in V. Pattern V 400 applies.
V 0.45
